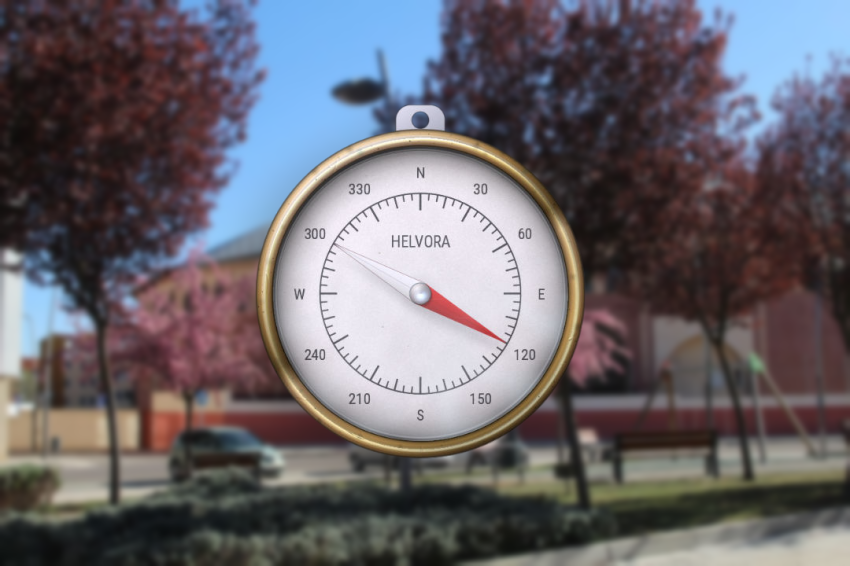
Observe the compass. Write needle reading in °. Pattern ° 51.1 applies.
° 120
